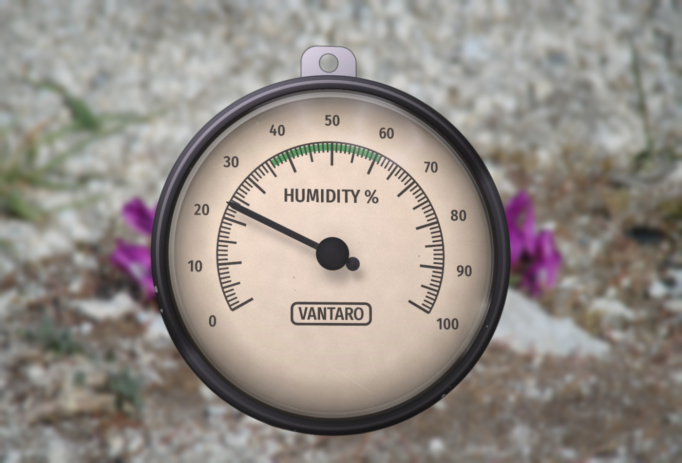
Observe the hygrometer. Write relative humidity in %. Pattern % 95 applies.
% 23
